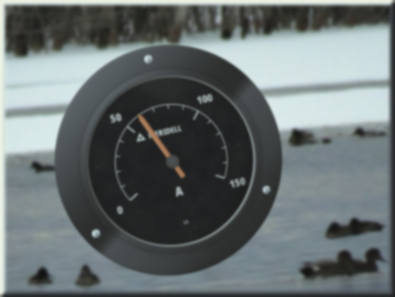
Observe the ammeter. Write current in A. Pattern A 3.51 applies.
A 60
